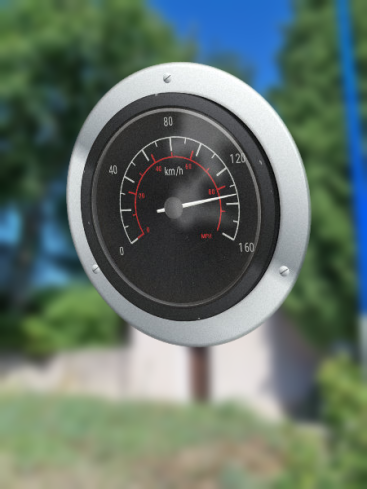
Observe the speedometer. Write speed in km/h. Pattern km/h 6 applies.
km/h 135
